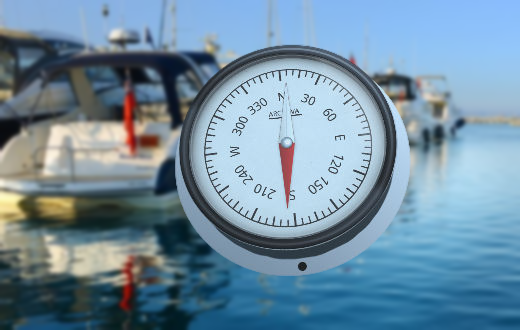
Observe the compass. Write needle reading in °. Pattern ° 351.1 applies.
° 185
